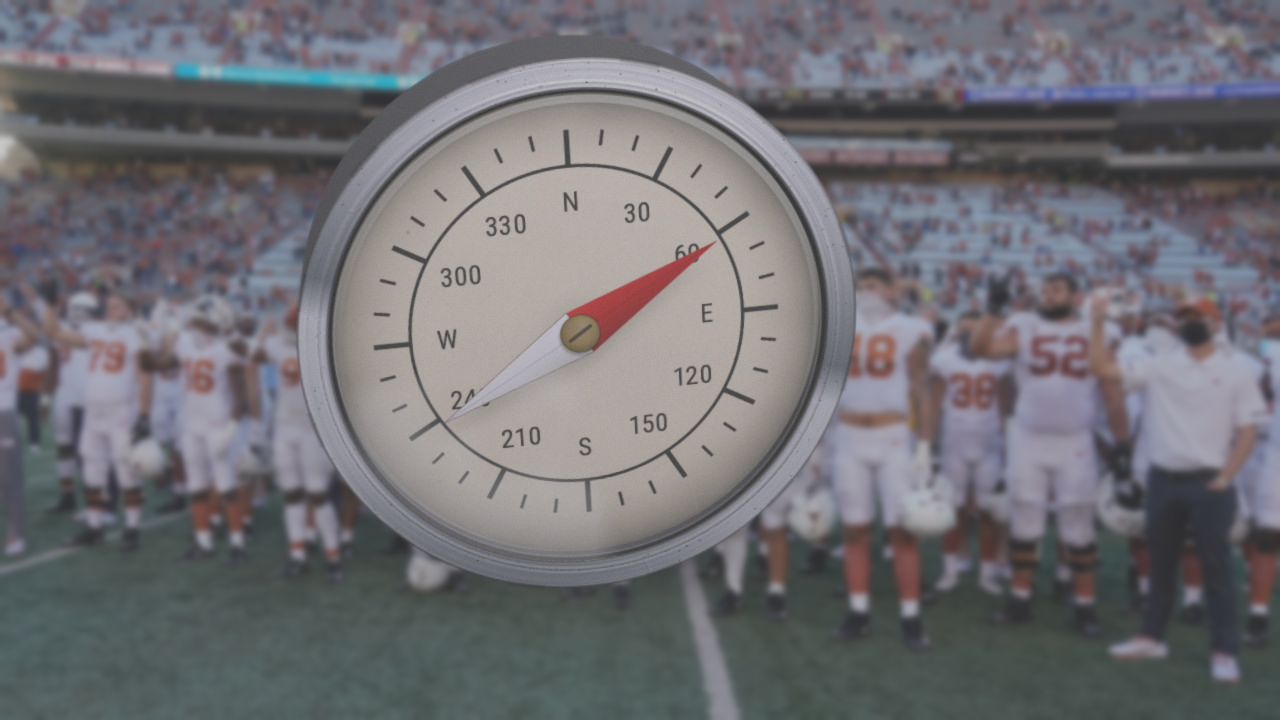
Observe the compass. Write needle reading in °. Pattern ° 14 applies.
° 60
